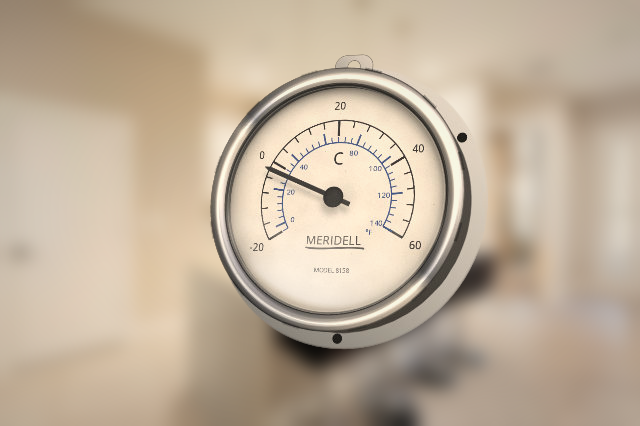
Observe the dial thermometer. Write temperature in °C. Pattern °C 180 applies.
°C -2
